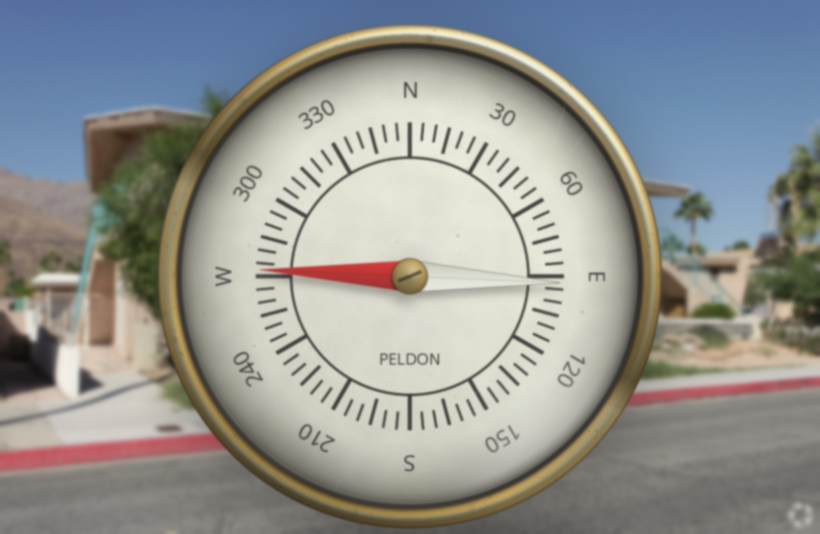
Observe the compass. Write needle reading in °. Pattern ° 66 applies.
° 272.5
